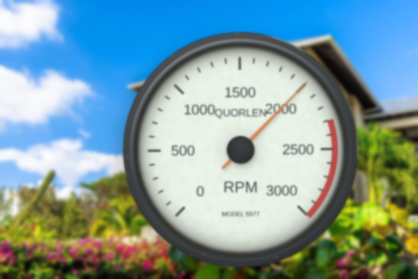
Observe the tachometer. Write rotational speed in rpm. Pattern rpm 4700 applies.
rpm 2000
